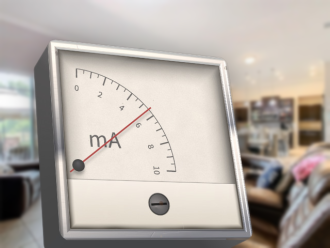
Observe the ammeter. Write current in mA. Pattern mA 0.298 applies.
mA 5.5
